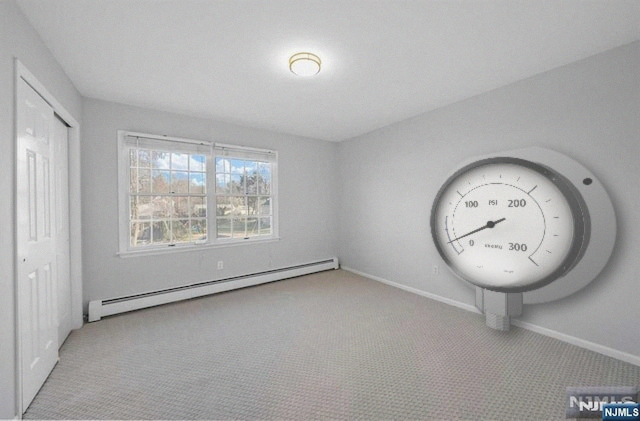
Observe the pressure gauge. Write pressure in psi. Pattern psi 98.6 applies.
psi 20
